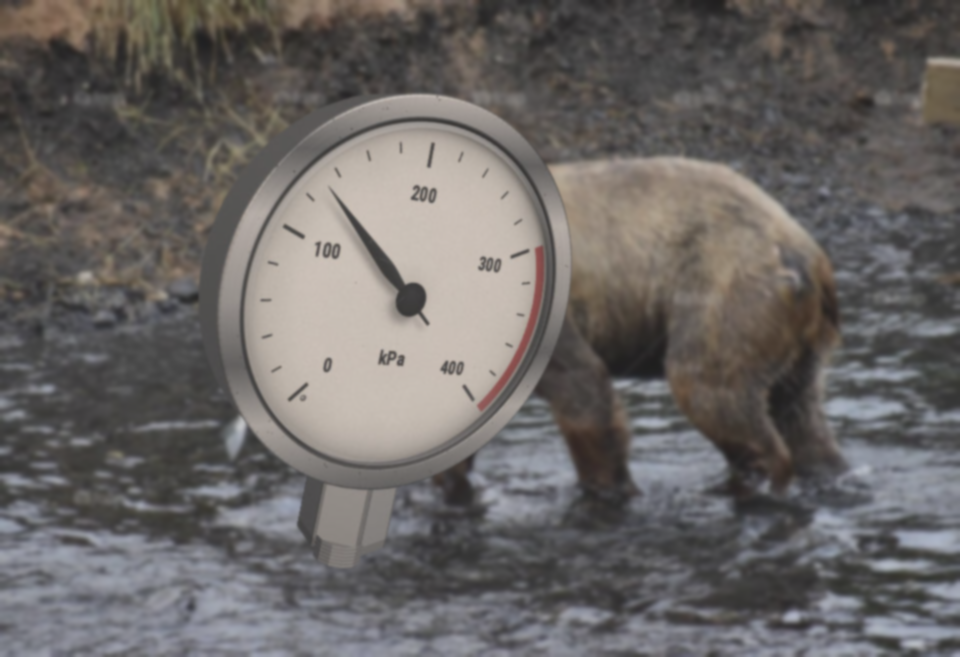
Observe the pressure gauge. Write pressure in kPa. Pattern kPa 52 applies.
kPa 130
